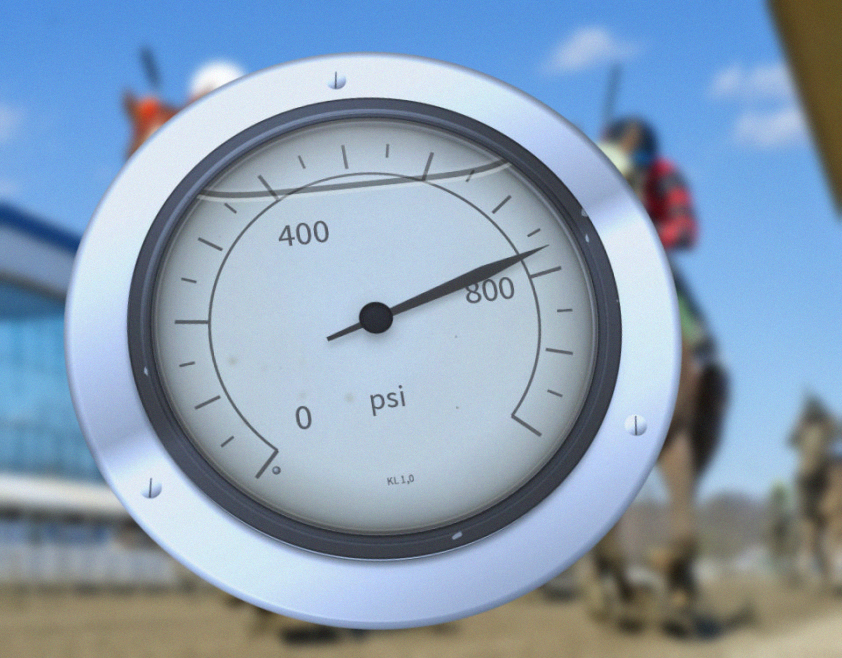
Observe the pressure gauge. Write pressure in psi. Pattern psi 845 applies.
psi 775
